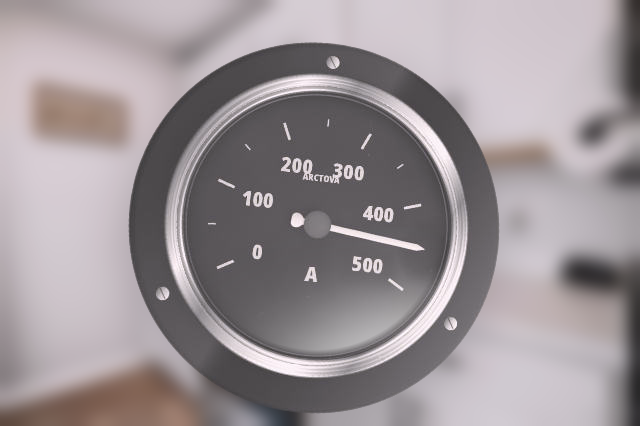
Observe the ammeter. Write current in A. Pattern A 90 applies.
A 450
